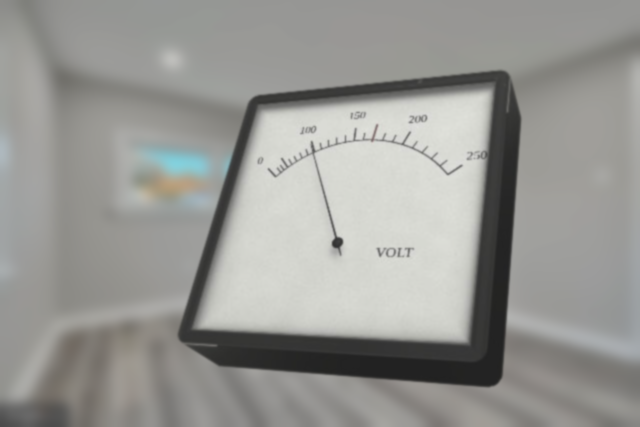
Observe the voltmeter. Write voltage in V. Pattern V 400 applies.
V 100
